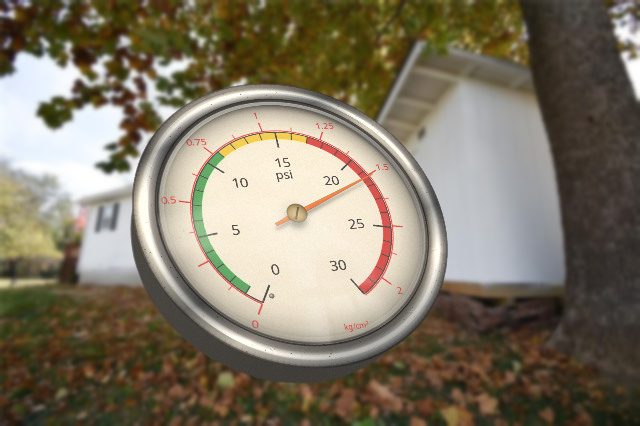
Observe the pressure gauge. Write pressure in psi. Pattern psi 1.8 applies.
psi 21.5
